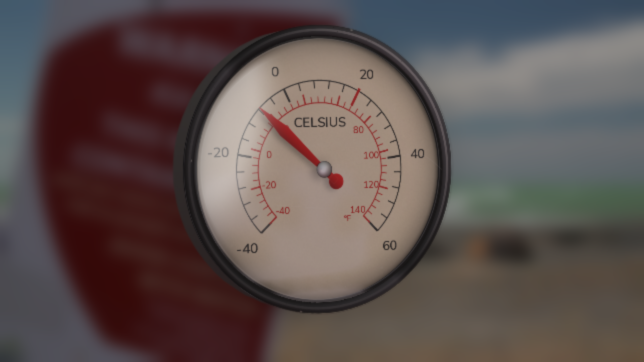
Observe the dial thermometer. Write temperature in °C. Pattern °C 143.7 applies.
°C -8
